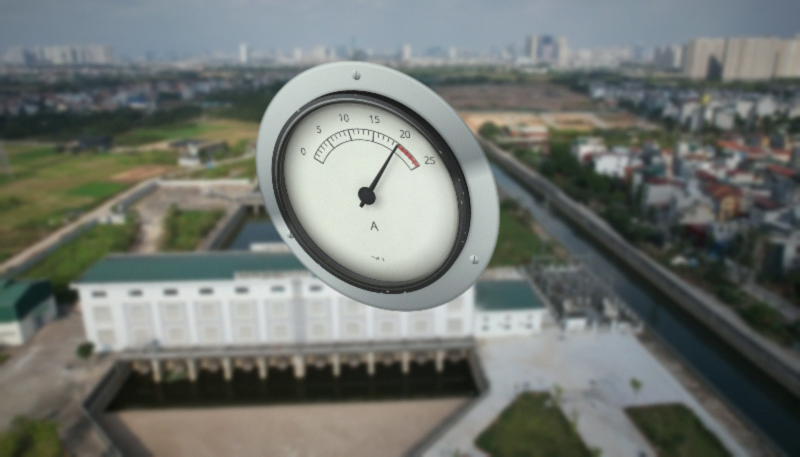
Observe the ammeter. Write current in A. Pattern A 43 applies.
A 20
